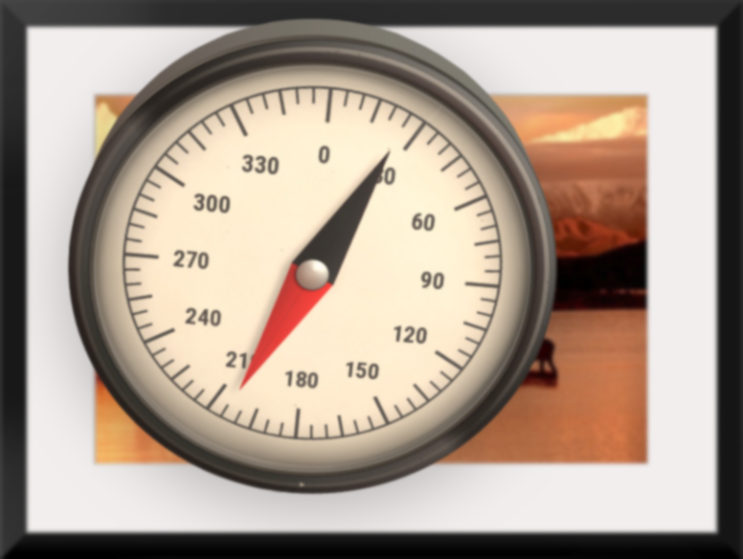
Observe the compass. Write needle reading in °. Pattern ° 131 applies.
° 205
